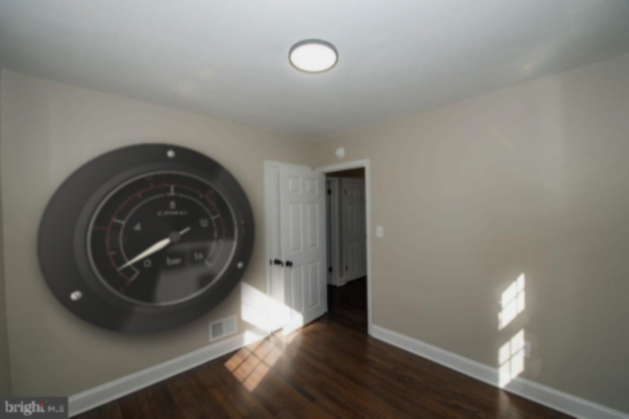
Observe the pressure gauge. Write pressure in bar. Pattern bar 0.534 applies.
bar 1
